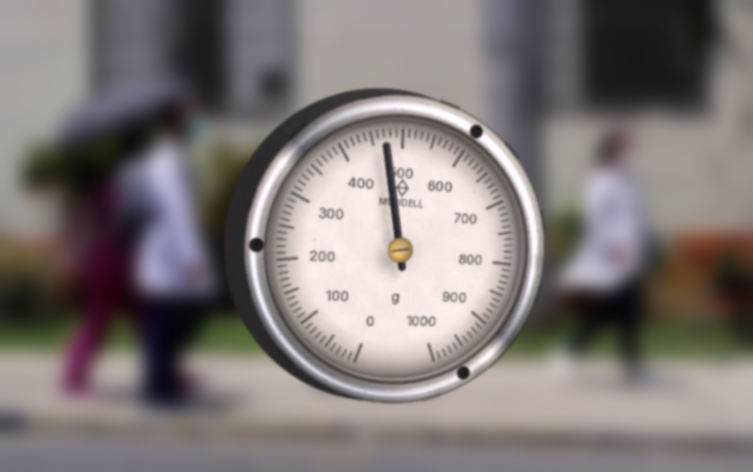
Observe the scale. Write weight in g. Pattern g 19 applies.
g 470
